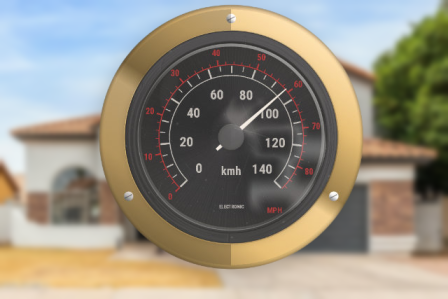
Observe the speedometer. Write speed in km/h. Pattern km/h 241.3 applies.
km/h 95
